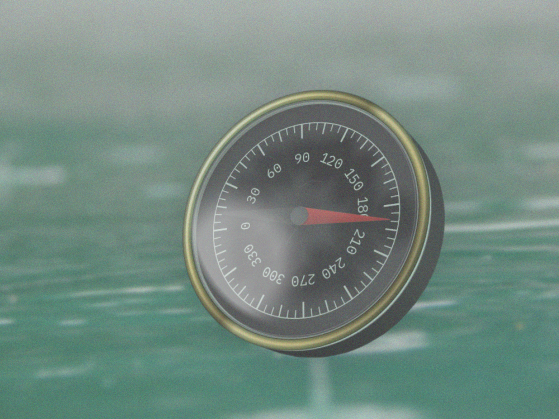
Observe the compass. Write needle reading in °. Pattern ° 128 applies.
° 190
